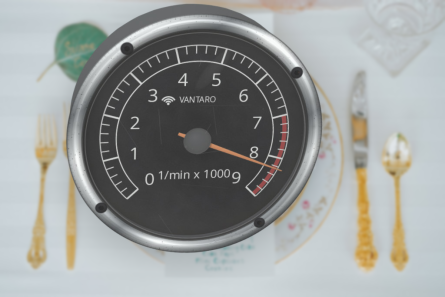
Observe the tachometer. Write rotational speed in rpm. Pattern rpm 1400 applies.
rpm 8200
